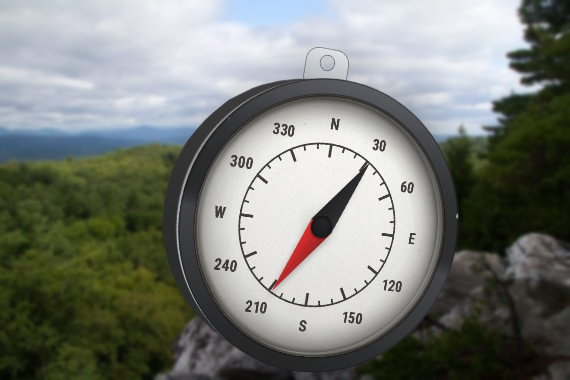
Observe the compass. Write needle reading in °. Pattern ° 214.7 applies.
° 210
